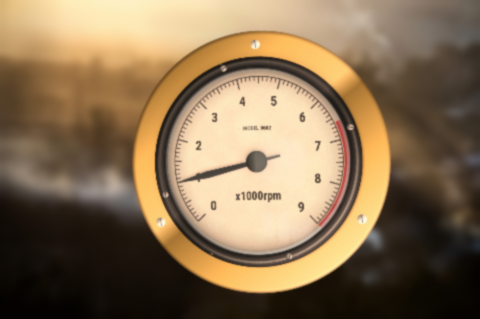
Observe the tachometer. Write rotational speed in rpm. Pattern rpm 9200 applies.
rpm 1000
